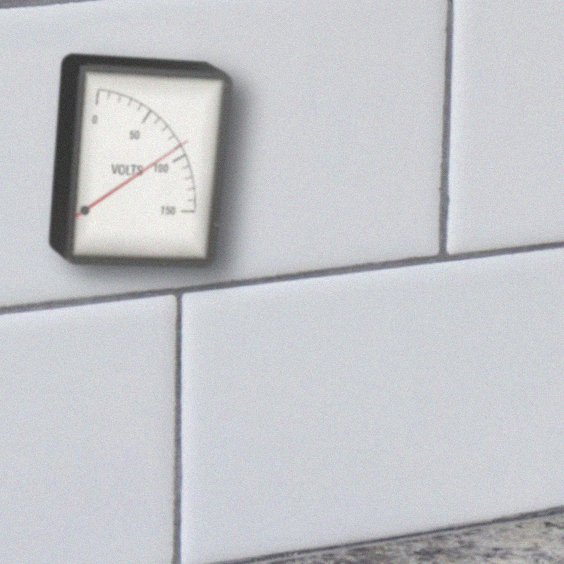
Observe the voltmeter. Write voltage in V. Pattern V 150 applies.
V 90
